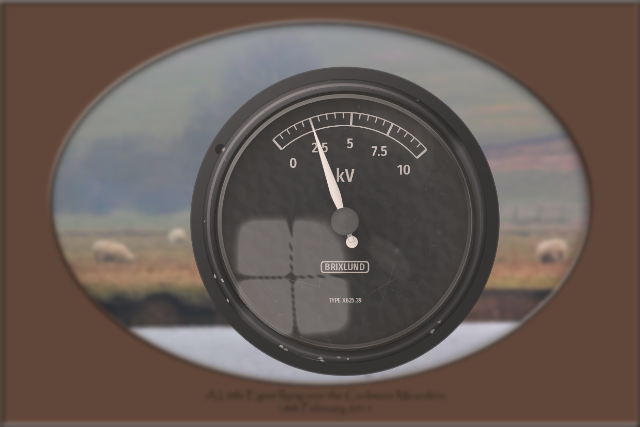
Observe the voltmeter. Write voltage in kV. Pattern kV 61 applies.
kV 2.5
